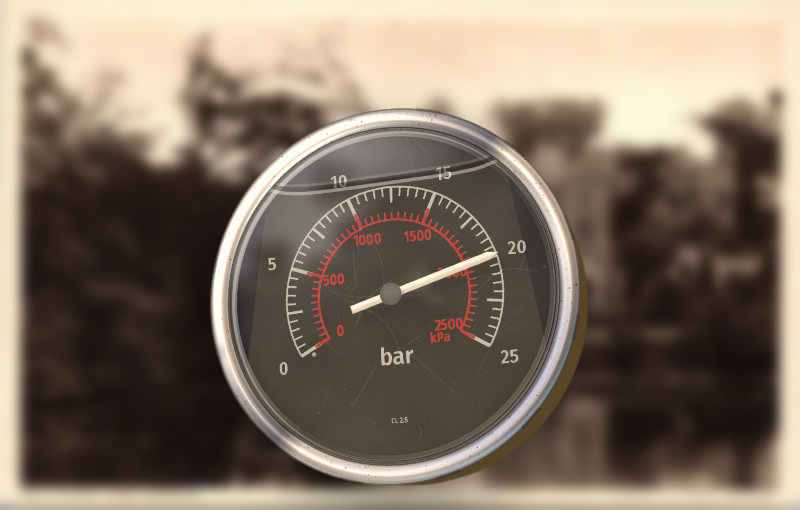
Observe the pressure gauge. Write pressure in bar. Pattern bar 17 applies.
bar 20
